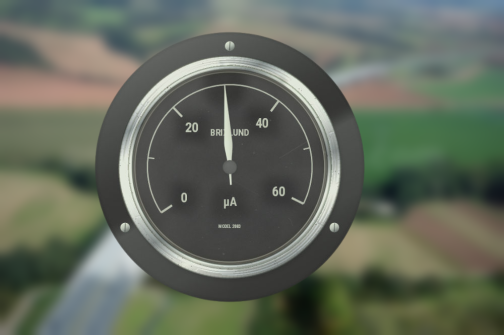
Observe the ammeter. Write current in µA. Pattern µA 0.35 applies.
µA 30
